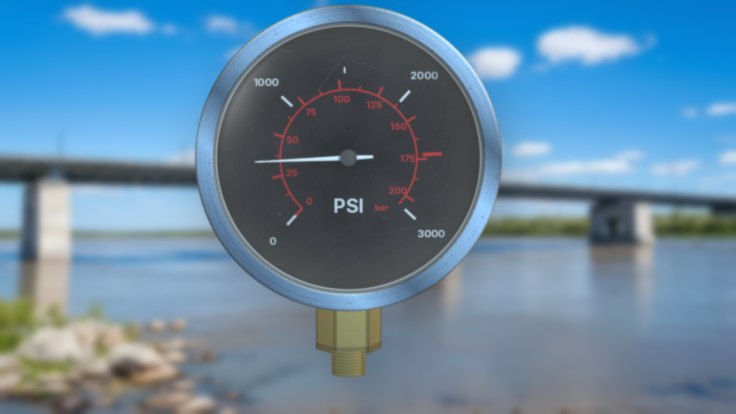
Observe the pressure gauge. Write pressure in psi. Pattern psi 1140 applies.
psi 500
